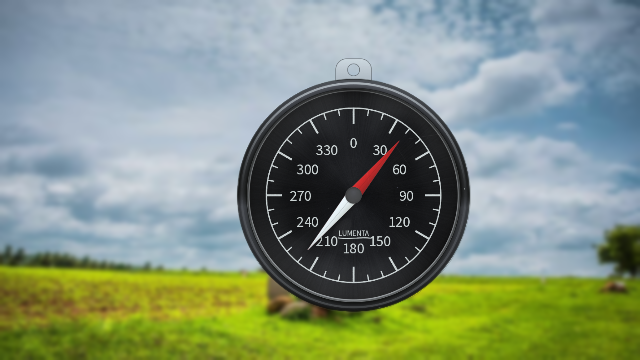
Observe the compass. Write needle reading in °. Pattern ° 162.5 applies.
° 40
